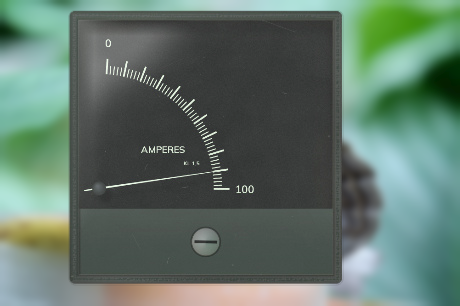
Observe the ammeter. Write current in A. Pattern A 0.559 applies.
A 90
